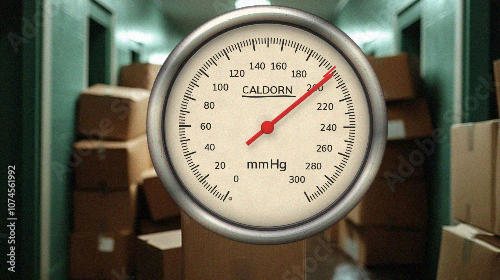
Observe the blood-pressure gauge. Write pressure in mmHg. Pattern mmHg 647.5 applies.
mmHg 200
